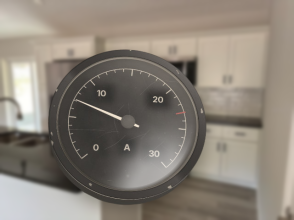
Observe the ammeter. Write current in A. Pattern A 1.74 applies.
A 7
